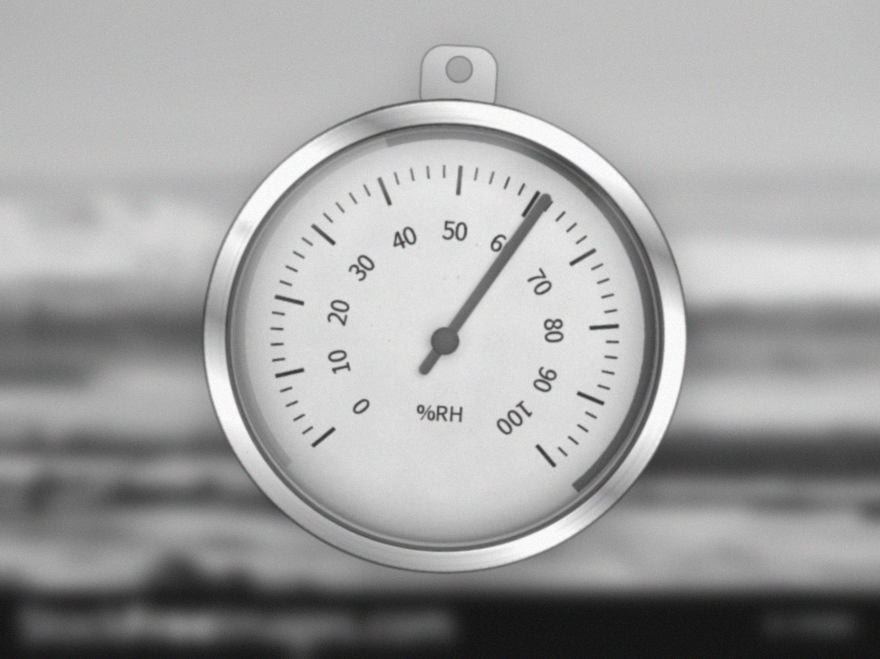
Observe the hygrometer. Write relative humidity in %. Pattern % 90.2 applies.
% 61
